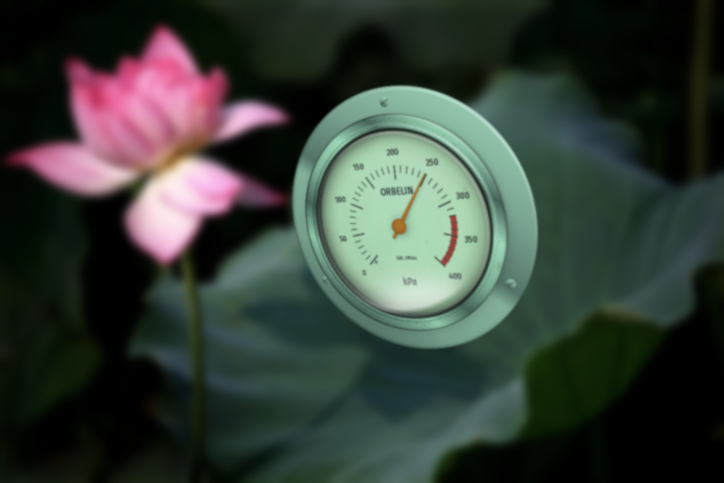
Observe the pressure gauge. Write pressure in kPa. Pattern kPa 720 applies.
kPa 250
